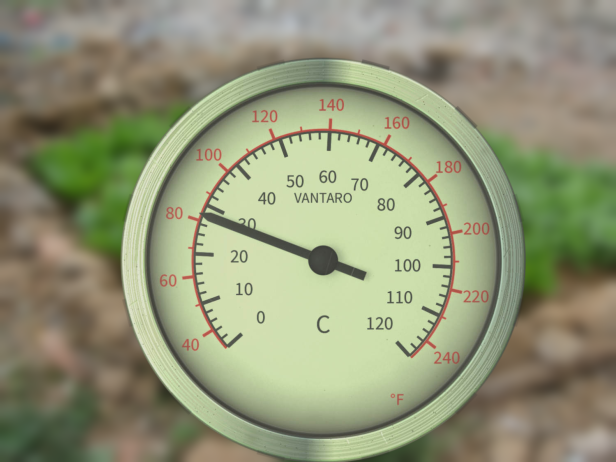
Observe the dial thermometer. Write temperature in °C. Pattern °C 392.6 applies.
°C 28
